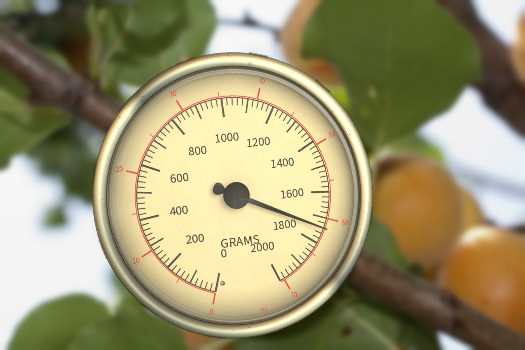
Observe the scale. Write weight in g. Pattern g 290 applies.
g 1740
